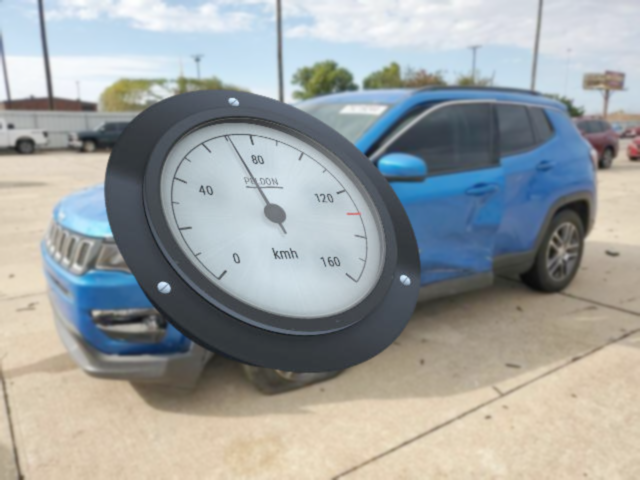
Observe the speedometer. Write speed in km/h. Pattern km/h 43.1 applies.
km/h 70
